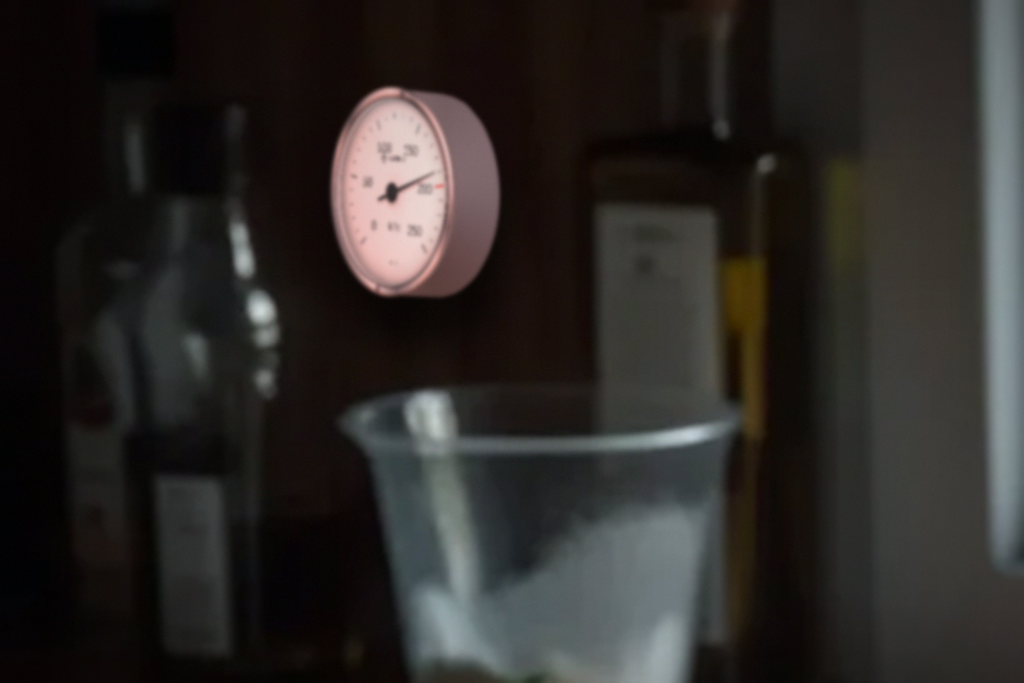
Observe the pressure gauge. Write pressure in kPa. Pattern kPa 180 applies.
kPa 190
